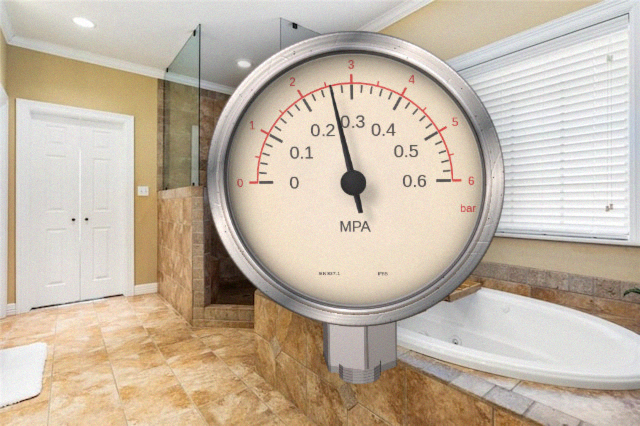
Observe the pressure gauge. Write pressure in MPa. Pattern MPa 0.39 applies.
MPa 0.26
